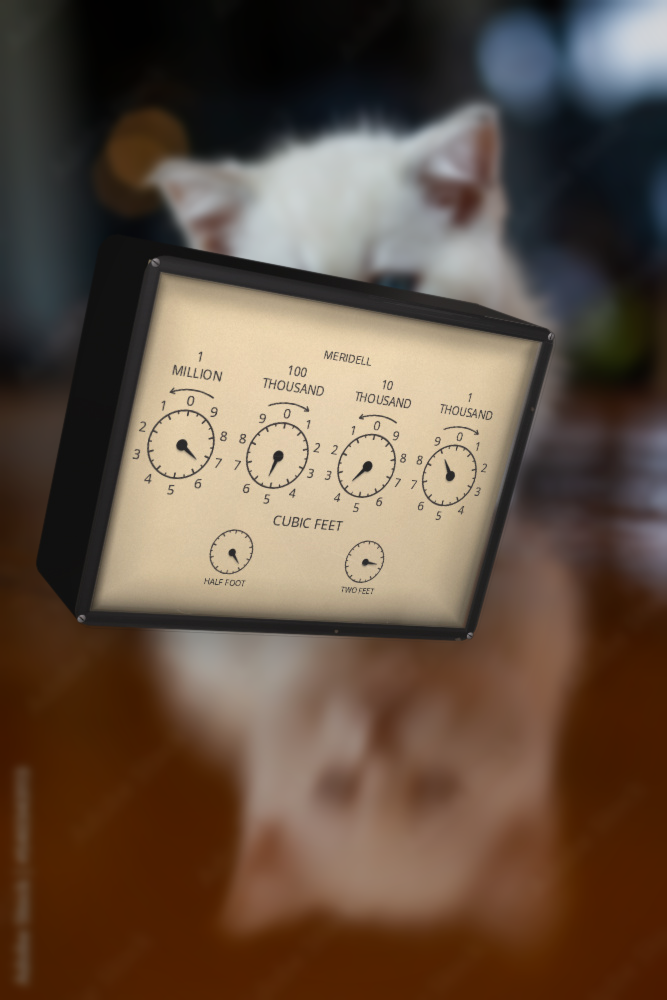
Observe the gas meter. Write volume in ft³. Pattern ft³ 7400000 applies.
ft³ 653900
